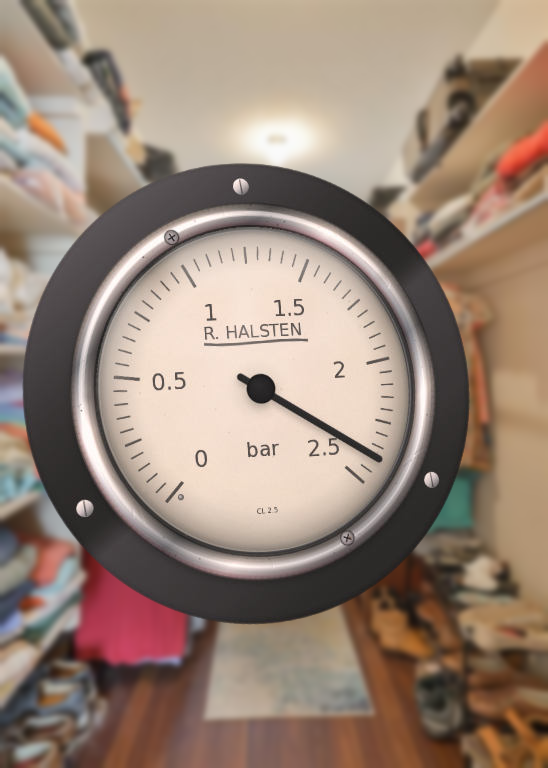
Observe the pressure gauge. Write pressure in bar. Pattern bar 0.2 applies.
bar 2.4
